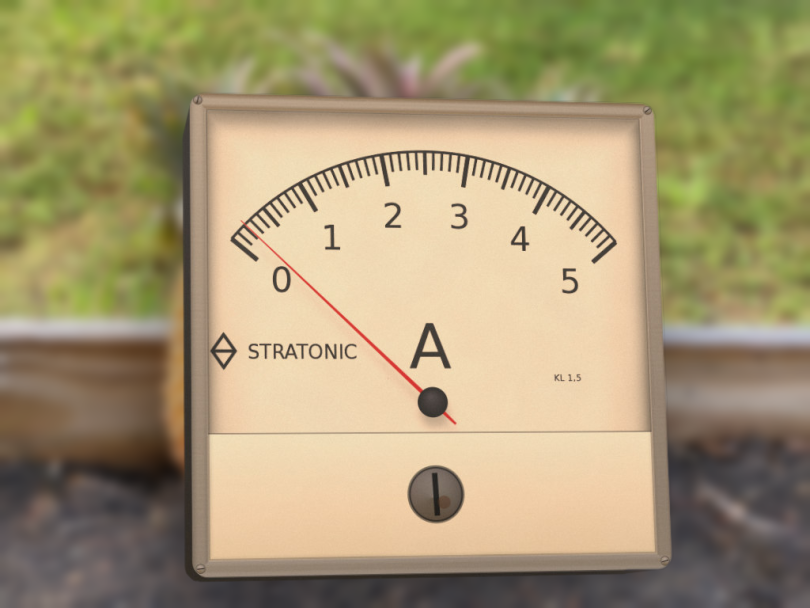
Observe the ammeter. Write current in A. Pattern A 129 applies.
A 0.2
